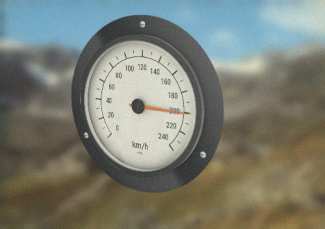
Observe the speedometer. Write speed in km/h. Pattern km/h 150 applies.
km/h 200
